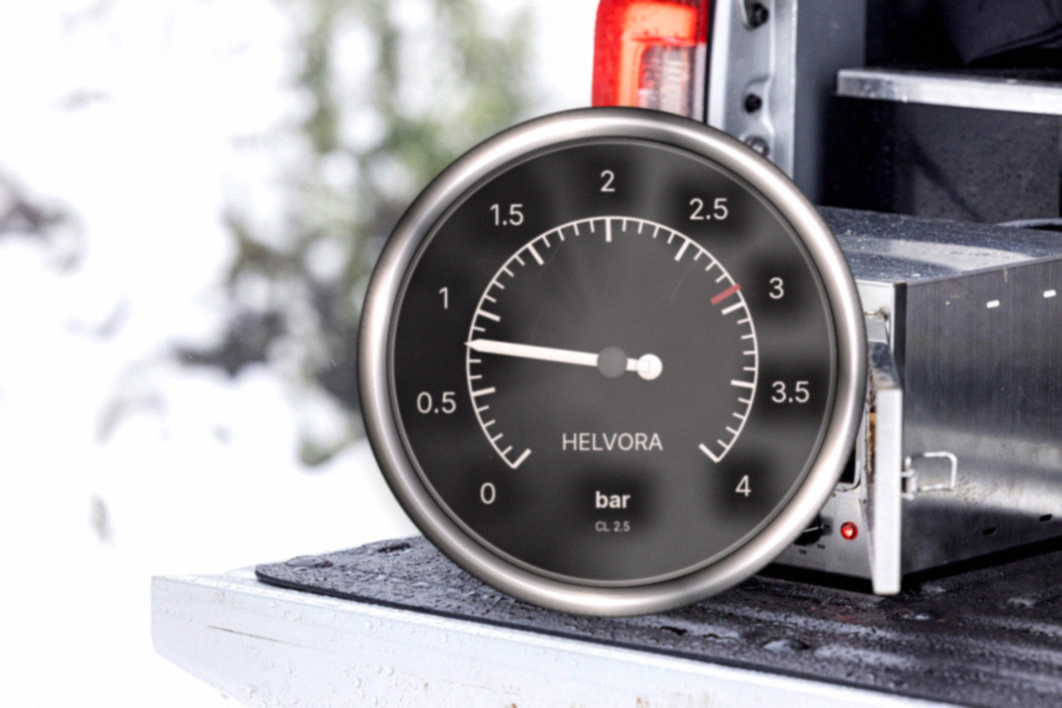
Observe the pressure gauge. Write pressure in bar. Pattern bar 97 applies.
bar 0.8
